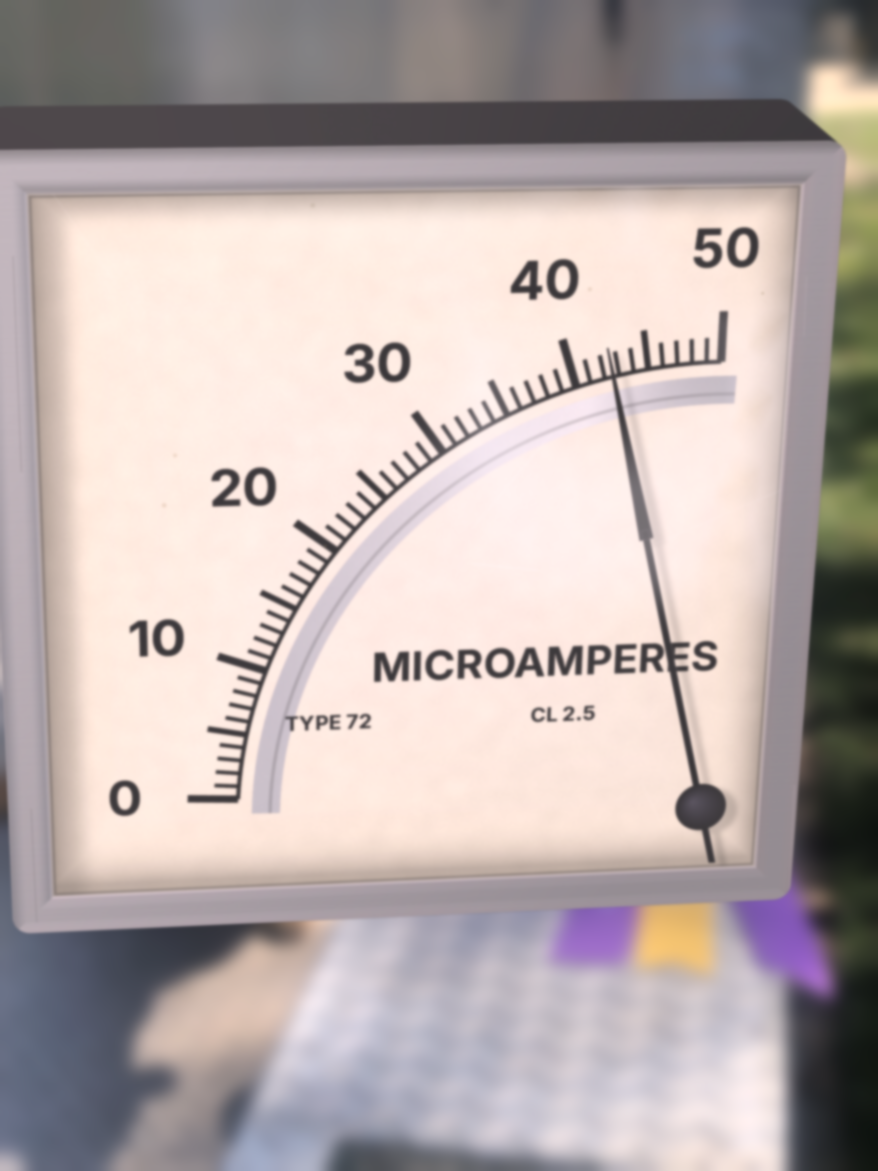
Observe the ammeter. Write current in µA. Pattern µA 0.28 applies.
µA 42.5
